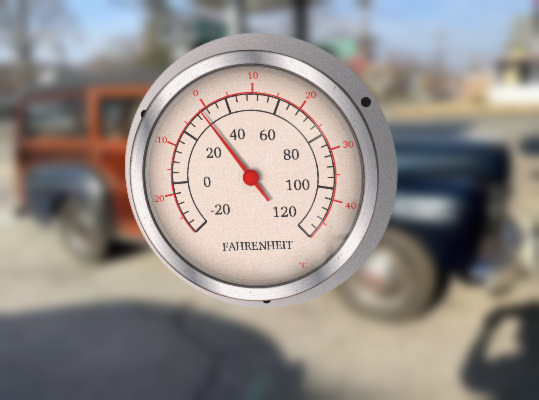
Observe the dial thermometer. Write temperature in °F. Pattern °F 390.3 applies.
°F 30
